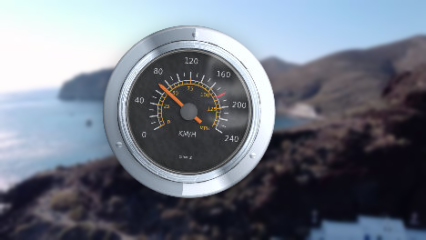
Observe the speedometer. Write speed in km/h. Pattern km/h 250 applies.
km/h 70
